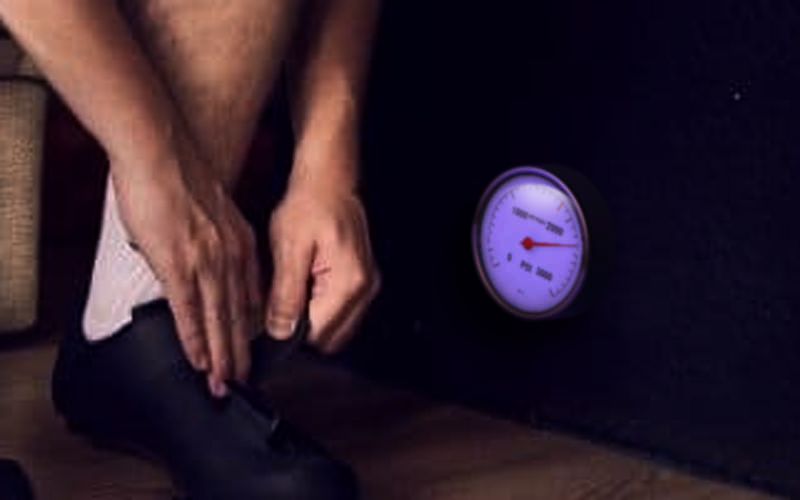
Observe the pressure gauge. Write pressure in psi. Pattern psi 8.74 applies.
psi 2300
